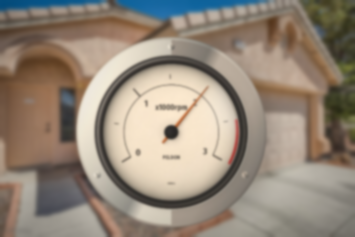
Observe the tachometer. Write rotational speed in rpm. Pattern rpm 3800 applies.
rpm 2000
